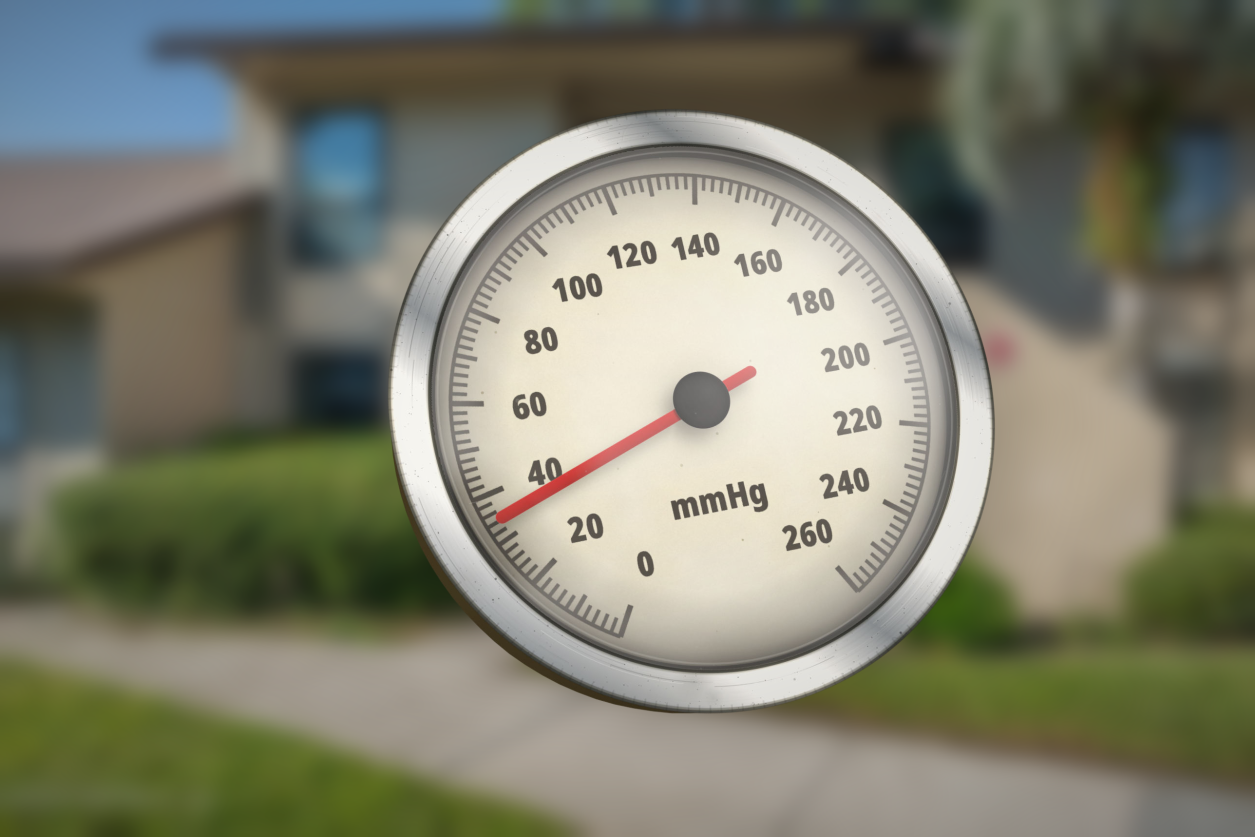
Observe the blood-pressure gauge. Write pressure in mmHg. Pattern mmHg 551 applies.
mmHg 34
